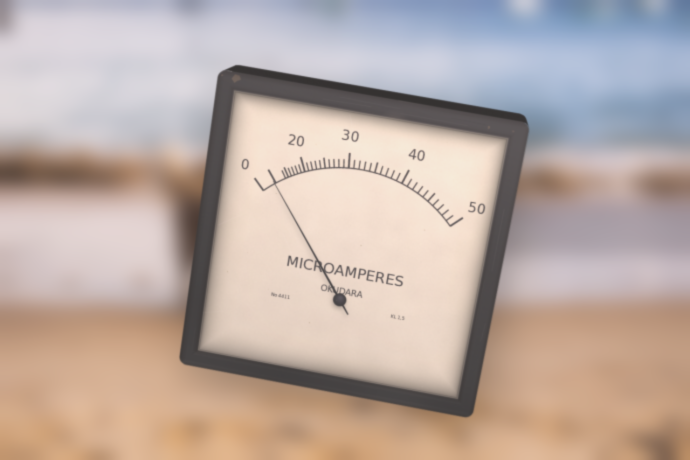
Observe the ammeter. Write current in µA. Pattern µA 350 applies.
µA 10
